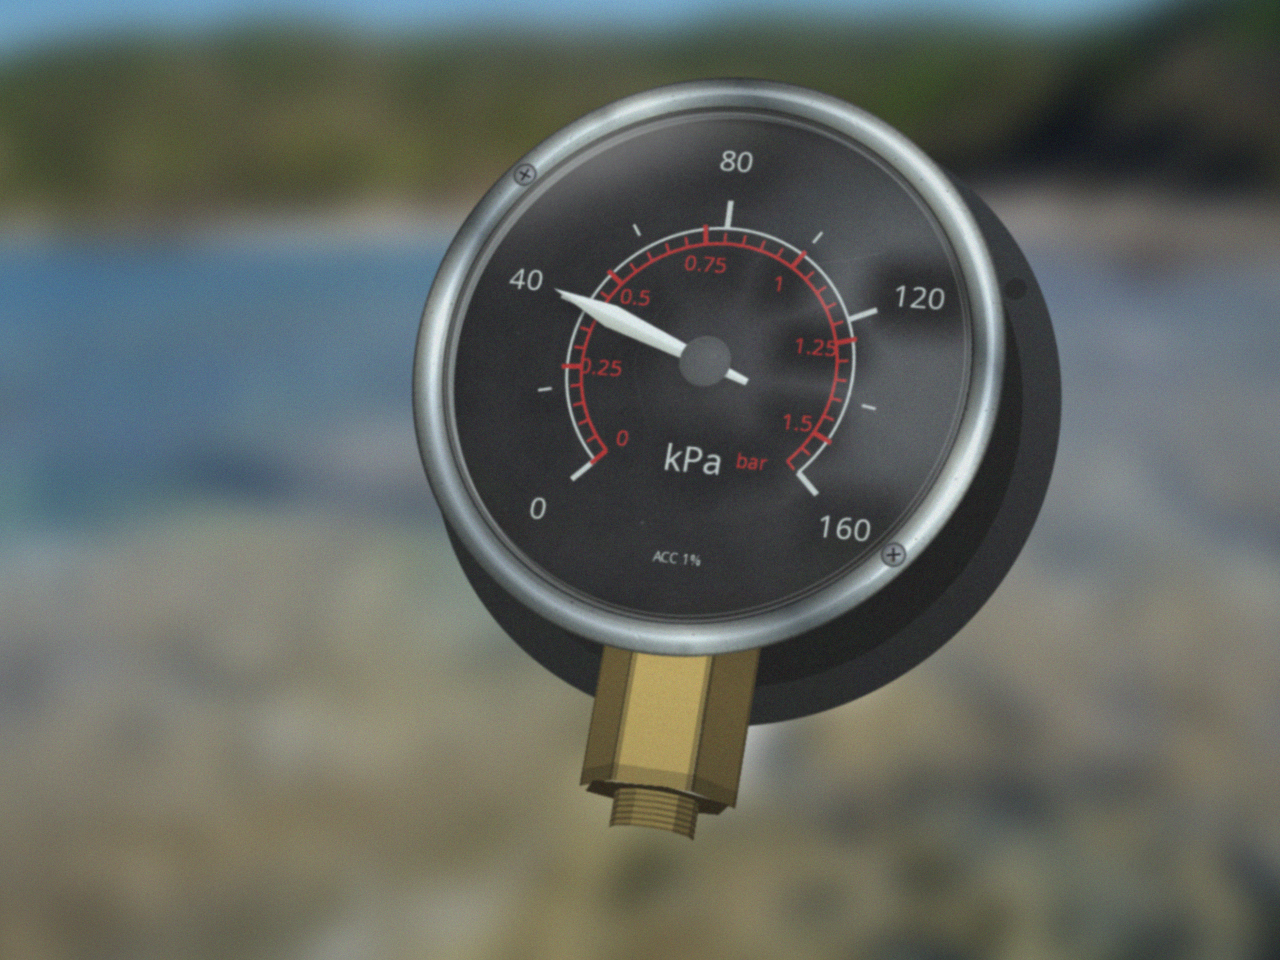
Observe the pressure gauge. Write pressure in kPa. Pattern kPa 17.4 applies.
kPa 40
